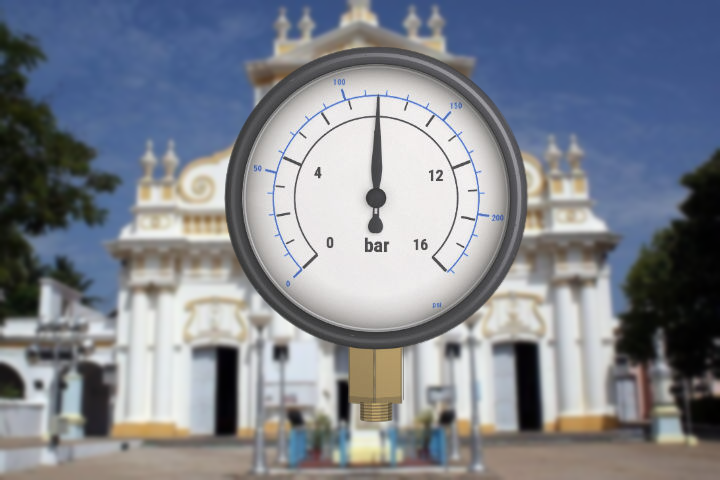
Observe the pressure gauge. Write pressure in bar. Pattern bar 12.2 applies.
bar 8
